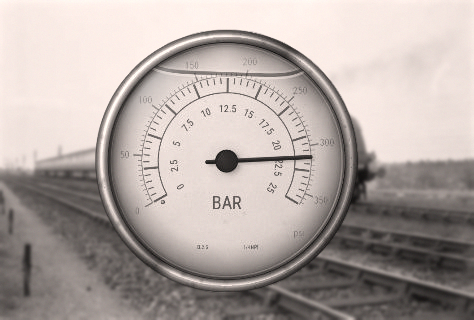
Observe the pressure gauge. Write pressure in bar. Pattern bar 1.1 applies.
bar 21.5
